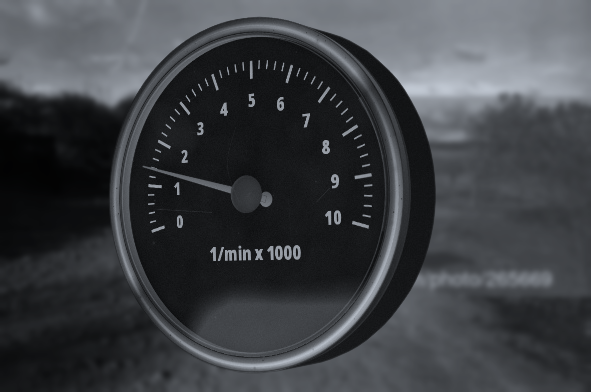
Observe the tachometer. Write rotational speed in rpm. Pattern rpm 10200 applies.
rpm 1400
